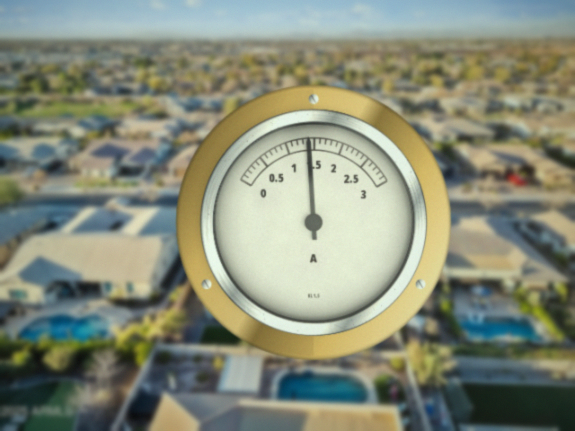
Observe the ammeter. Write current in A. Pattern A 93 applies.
A 1.4
